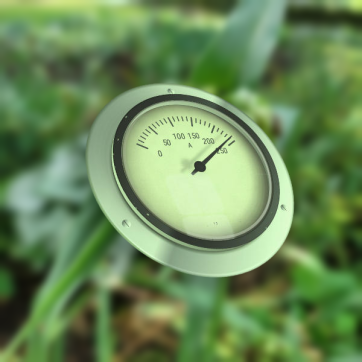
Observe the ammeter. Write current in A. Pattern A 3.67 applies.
A 240
